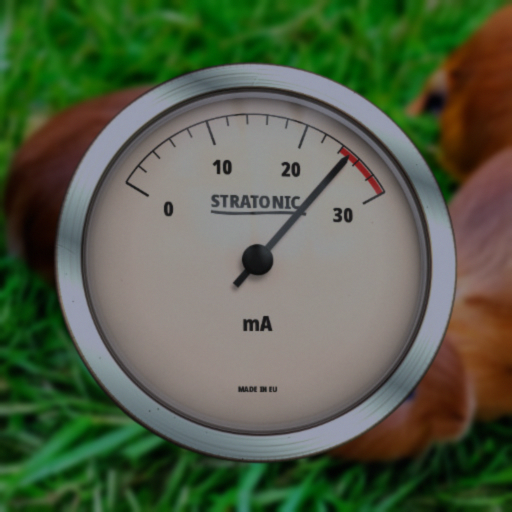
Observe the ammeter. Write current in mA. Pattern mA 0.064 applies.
mA 25
